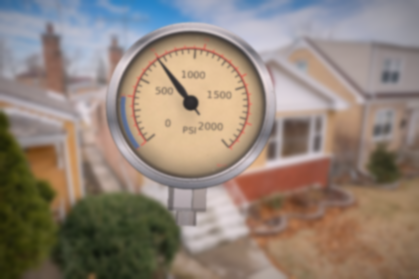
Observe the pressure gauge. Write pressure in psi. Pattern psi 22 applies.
psi 700
